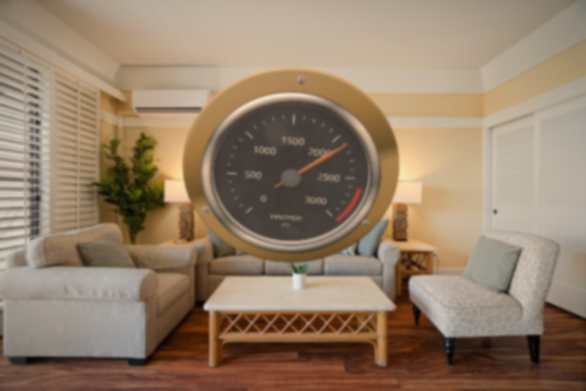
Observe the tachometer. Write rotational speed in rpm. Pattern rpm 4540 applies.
rpm 2100
